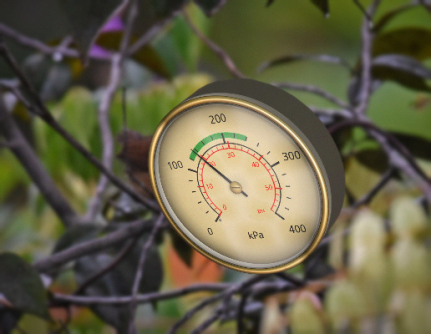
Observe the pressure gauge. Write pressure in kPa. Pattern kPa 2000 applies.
kPa 140
